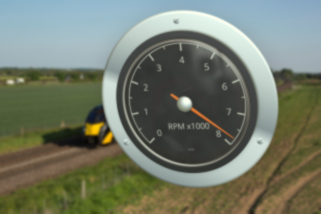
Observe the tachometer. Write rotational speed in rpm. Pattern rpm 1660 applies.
rpm 7750
